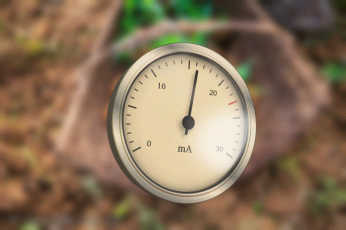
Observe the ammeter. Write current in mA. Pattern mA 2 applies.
mA 16
